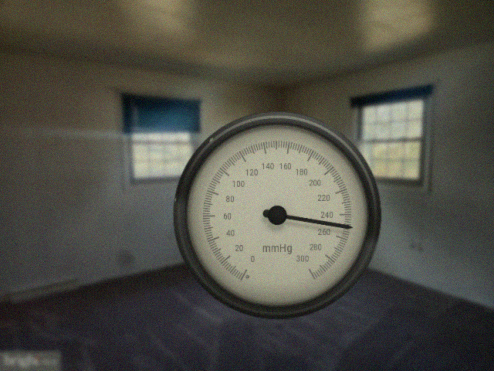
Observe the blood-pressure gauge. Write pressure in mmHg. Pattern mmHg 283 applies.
mmHg 250
